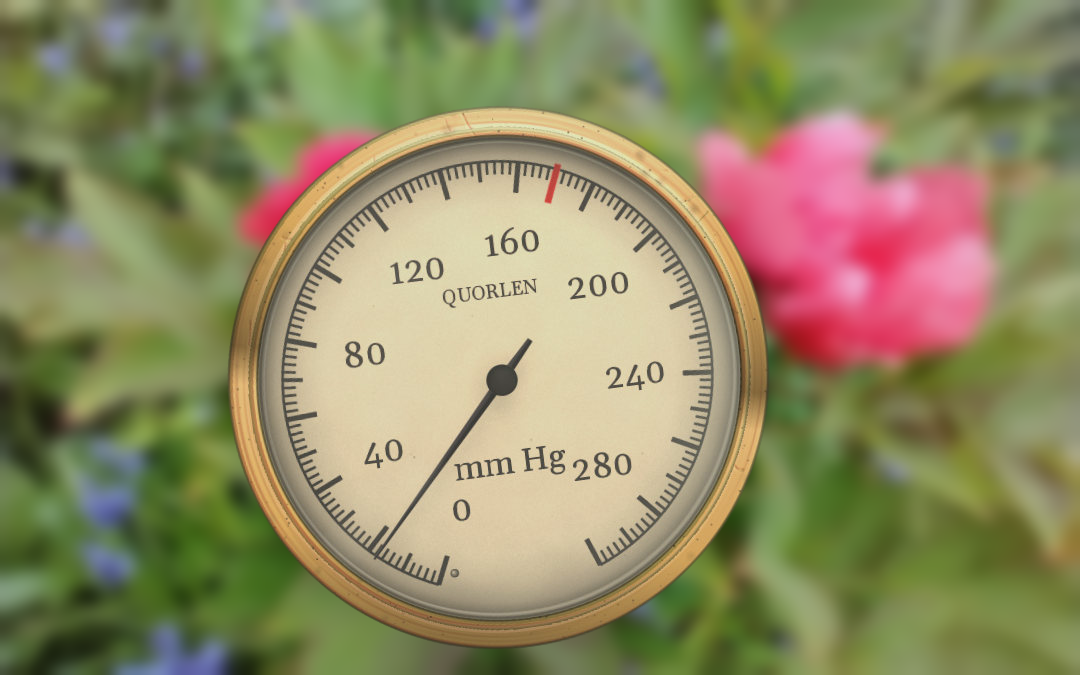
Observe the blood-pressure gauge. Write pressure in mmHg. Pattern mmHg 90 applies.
mmHg 18
